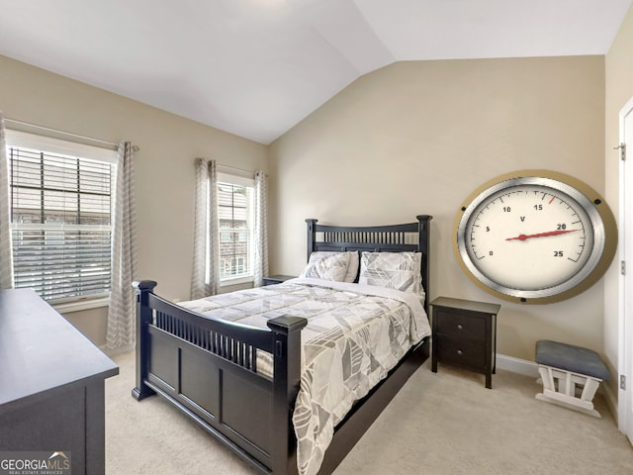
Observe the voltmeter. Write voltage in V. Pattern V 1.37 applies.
V 21
